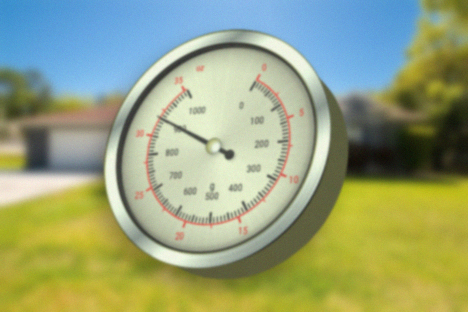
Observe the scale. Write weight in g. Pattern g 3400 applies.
g 900
